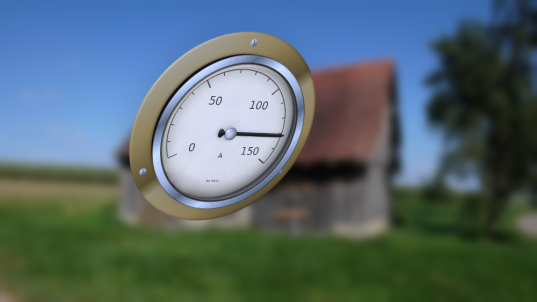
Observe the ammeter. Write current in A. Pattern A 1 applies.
A 130
